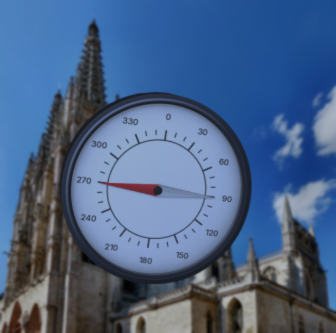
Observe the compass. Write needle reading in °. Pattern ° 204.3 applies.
° 270
